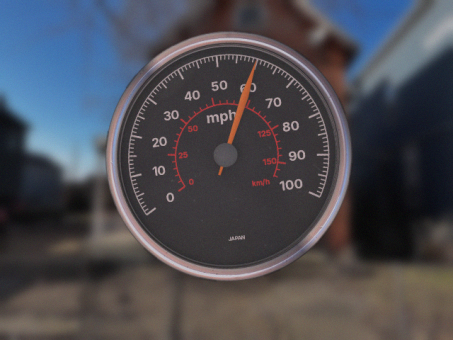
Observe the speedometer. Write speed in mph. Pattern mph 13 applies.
mph 60
